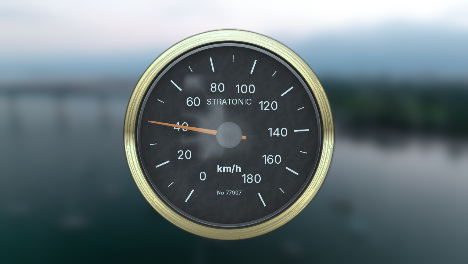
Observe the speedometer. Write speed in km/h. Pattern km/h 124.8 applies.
km/h 40
